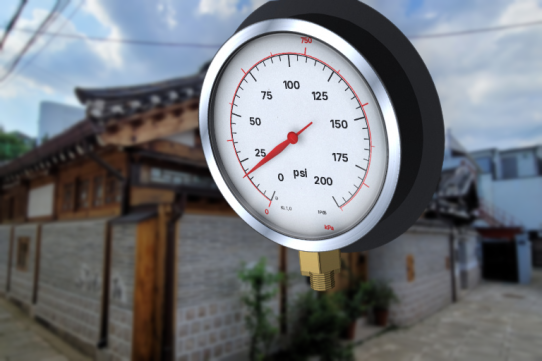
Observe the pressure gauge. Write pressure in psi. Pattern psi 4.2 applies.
psi 17.5
